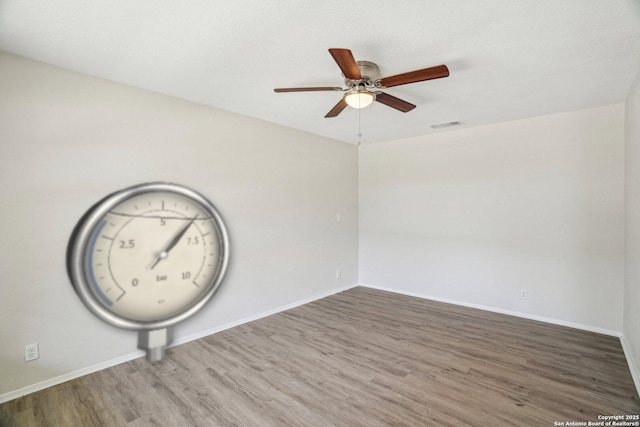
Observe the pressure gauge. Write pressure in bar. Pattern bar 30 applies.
bar 6.5
